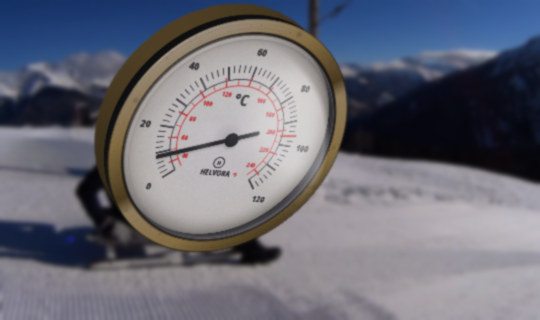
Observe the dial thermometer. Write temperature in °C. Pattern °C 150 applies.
°C 10
